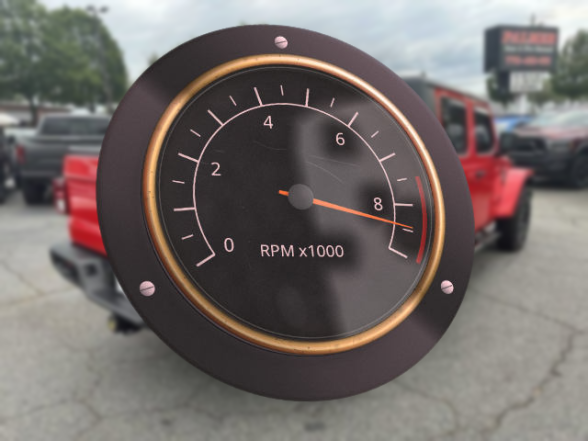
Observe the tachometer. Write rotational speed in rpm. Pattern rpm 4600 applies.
rpm 8500
